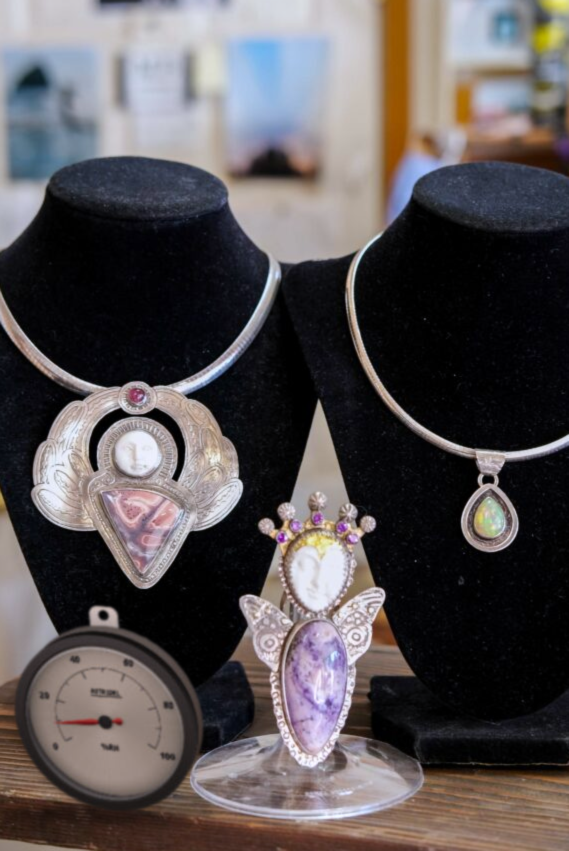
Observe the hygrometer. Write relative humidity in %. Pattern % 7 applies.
% 10
